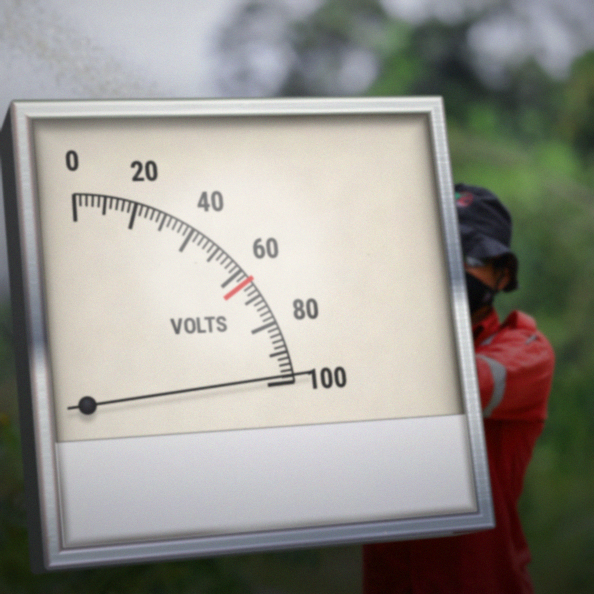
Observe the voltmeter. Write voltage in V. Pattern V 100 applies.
V 98
